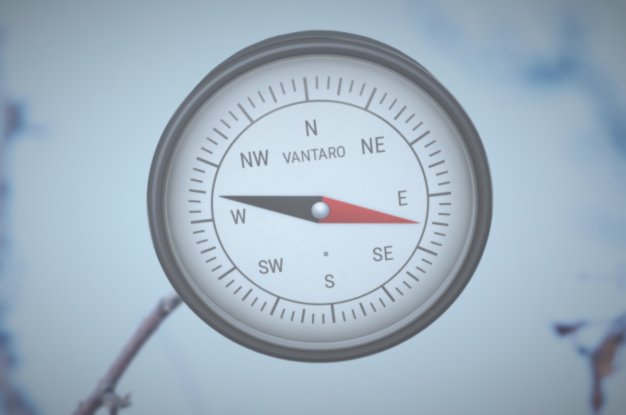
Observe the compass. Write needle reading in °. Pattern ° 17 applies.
° 105
